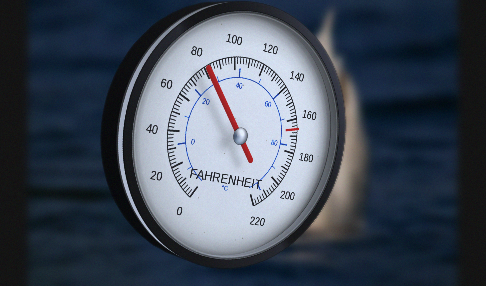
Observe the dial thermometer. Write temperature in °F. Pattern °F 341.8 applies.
°F 80
